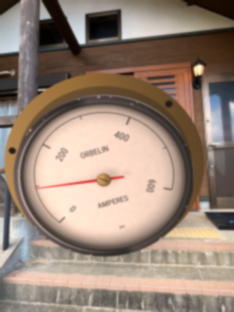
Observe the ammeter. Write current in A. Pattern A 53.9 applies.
A 100
